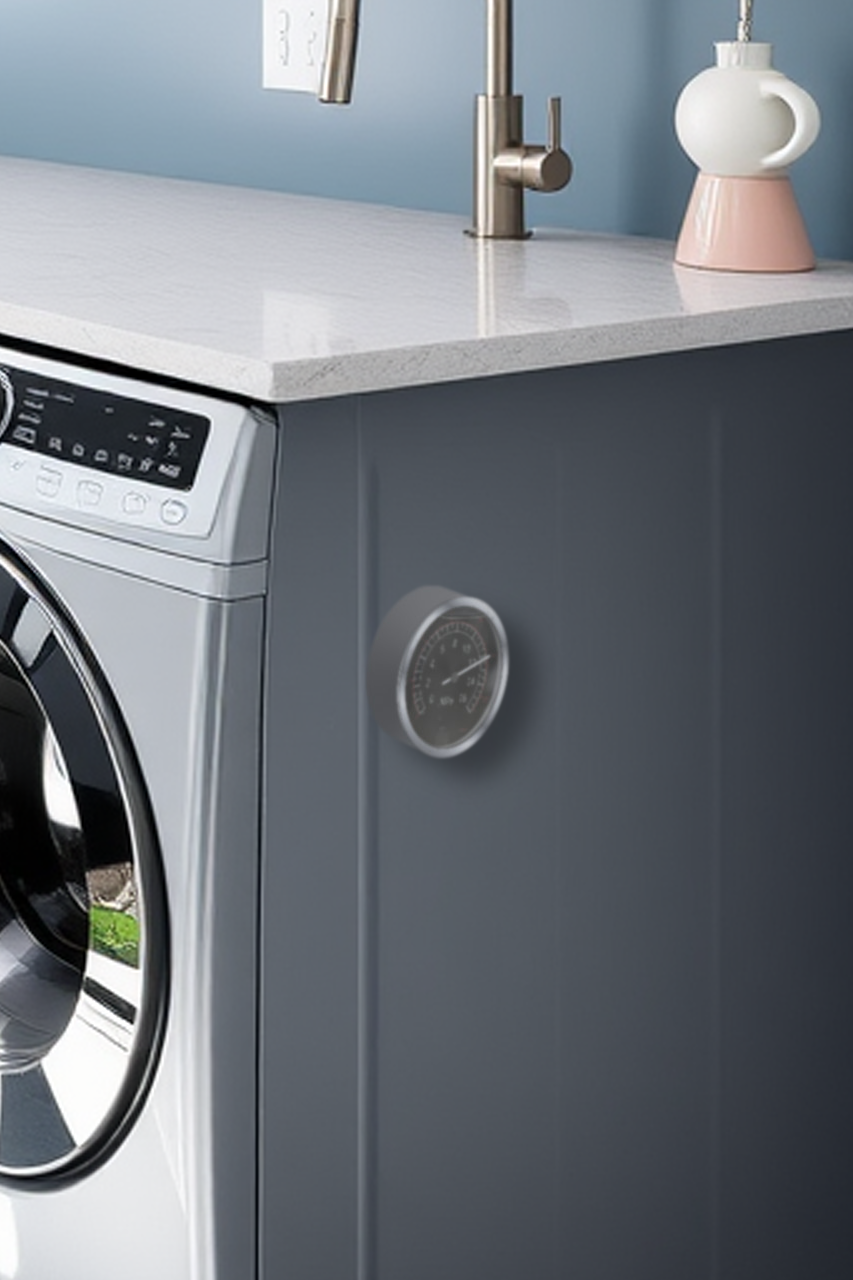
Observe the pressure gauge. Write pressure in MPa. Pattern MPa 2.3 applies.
MPa 12
